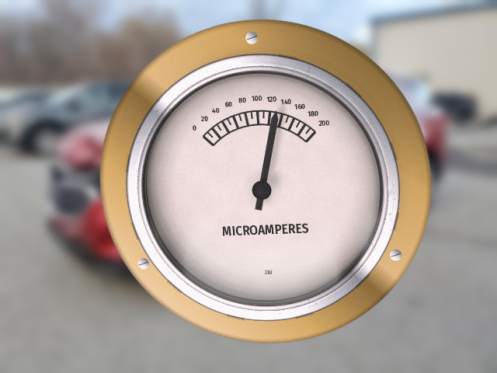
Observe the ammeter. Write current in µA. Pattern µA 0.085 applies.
µA 130
